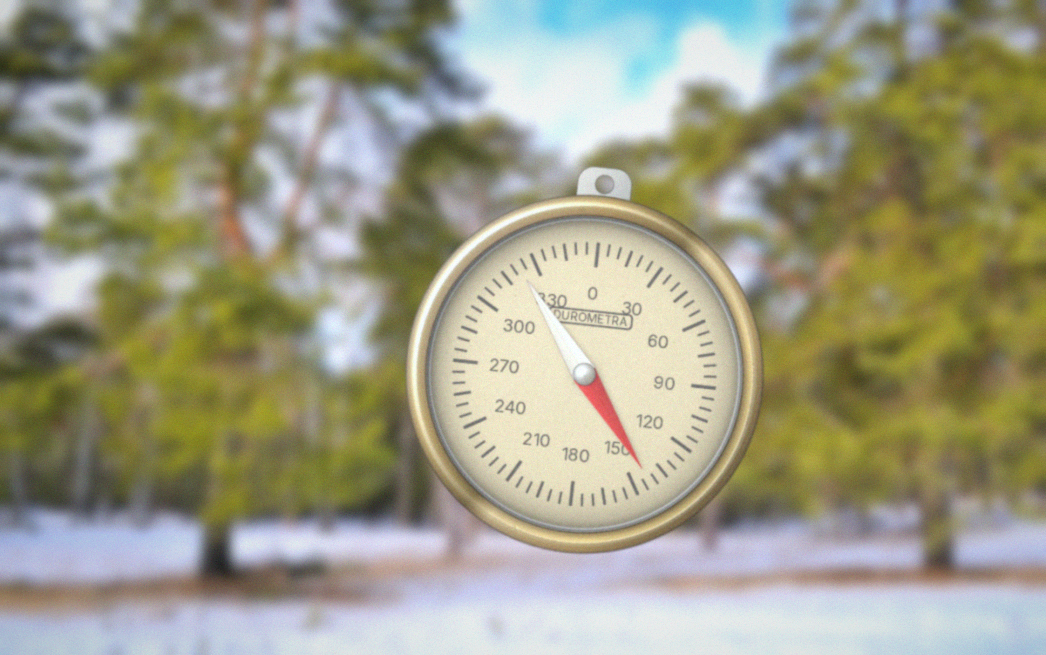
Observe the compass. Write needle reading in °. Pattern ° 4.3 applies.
° 142.5
